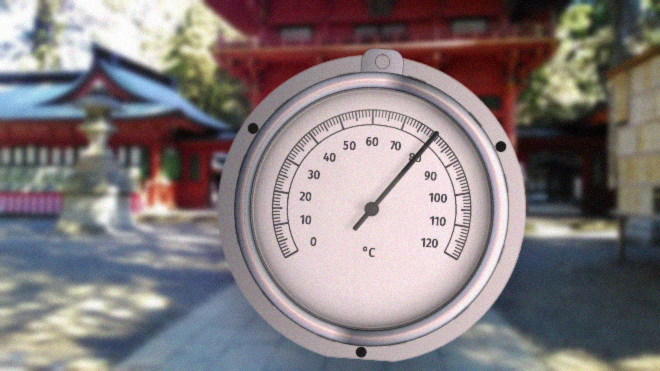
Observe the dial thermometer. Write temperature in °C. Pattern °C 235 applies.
°C 80
